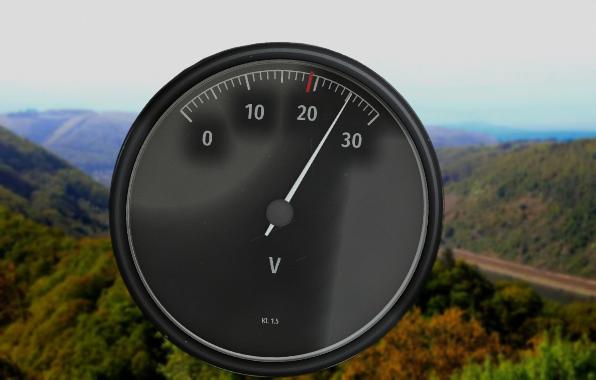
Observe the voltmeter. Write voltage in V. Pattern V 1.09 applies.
V 25
